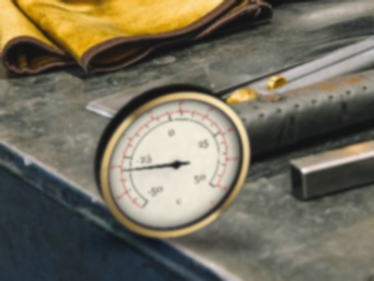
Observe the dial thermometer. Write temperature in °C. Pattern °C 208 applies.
°C -30
